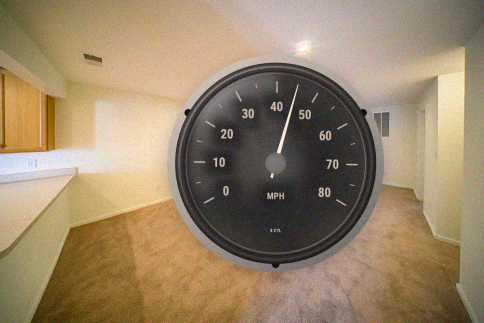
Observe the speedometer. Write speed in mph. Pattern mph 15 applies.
mph 45
